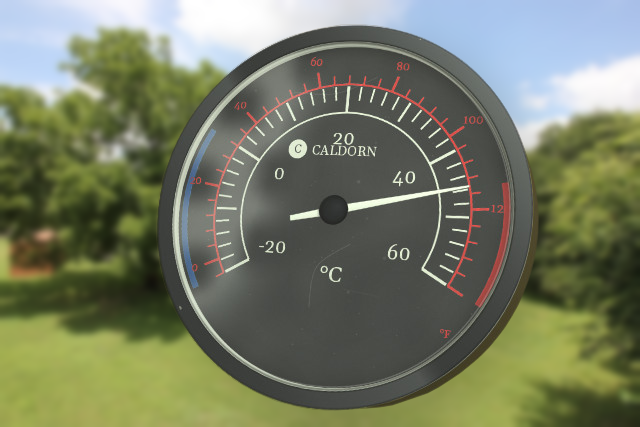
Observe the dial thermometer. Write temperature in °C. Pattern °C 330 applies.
°C 46
